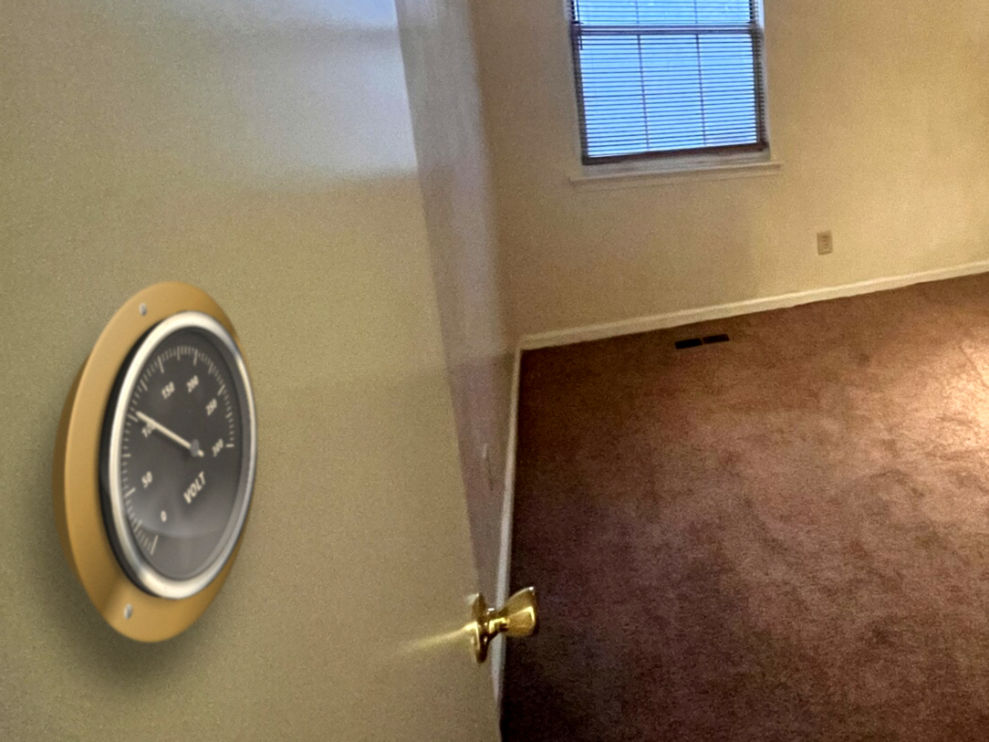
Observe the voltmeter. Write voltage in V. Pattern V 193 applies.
V 100
